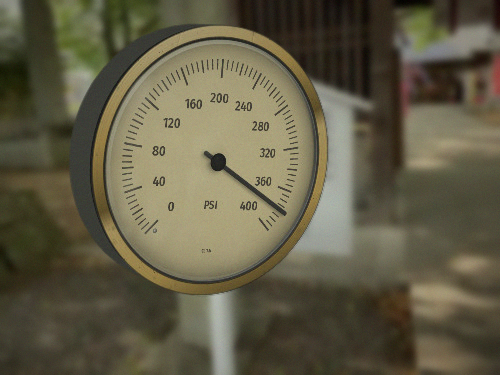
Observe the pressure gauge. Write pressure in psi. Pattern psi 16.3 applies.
psi 380
